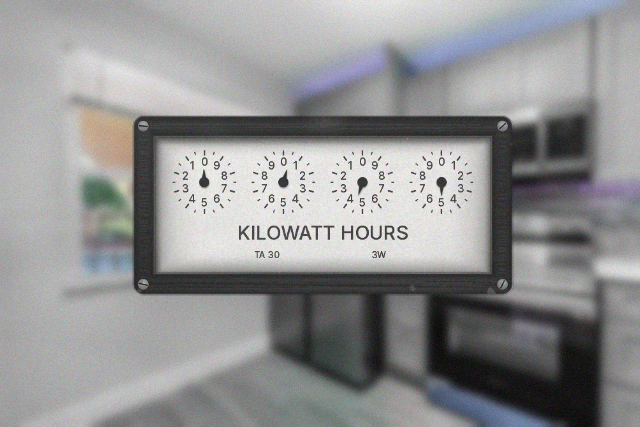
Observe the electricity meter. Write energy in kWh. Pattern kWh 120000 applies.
kWh 45
